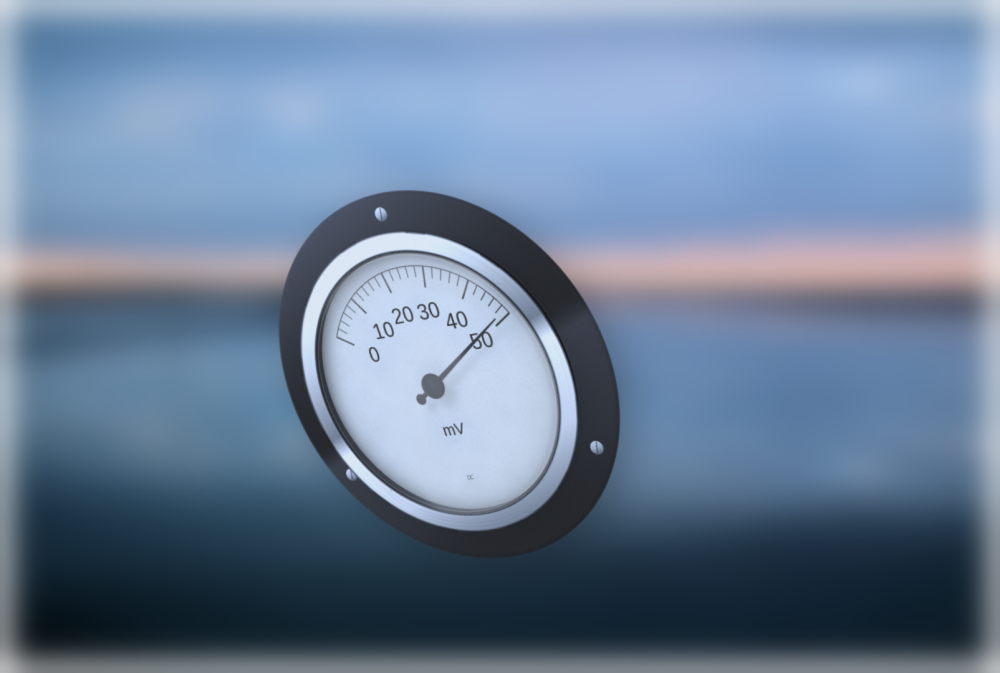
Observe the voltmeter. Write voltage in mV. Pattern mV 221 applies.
mV 49
